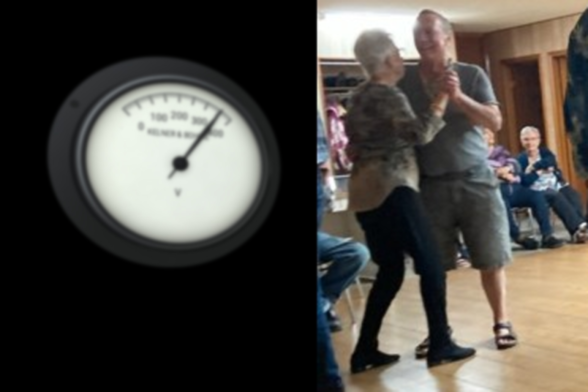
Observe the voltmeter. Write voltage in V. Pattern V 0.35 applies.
V 350
